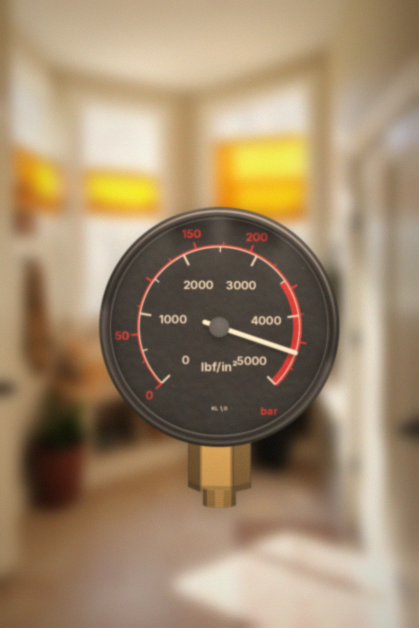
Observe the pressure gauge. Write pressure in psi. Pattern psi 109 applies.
psi 4500
